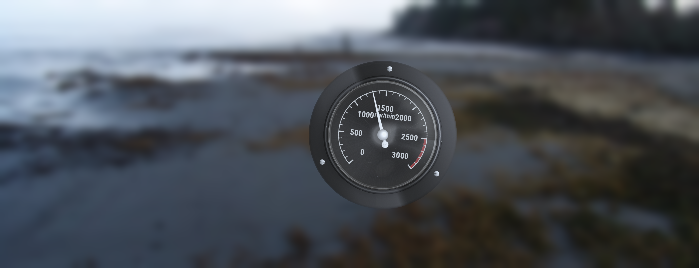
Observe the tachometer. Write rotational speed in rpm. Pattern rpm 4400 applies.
rpm 1300
